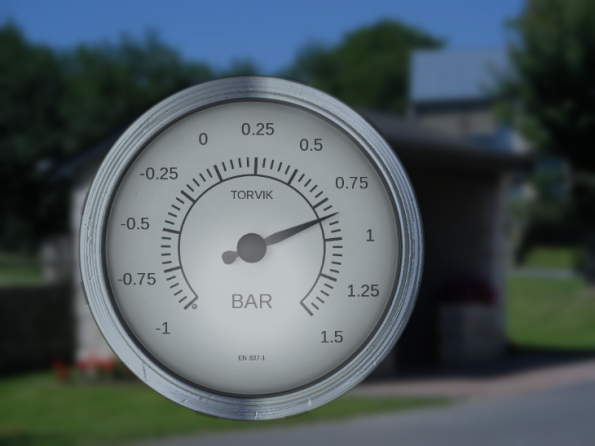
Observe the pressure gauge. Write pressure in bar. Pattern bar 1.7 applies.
bar 0.85
